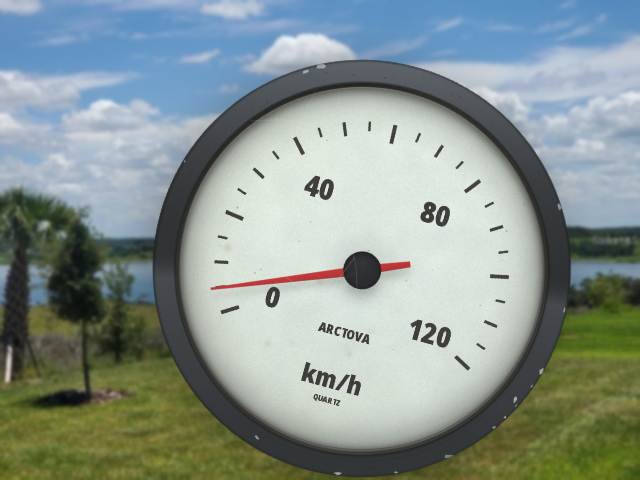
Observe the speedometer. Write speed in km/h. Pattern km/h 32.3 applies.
km/h 5
